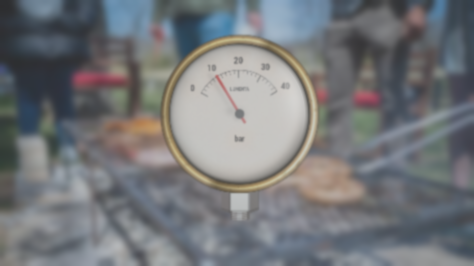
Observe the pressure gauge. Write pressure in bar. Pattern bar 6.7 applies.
bar 10
